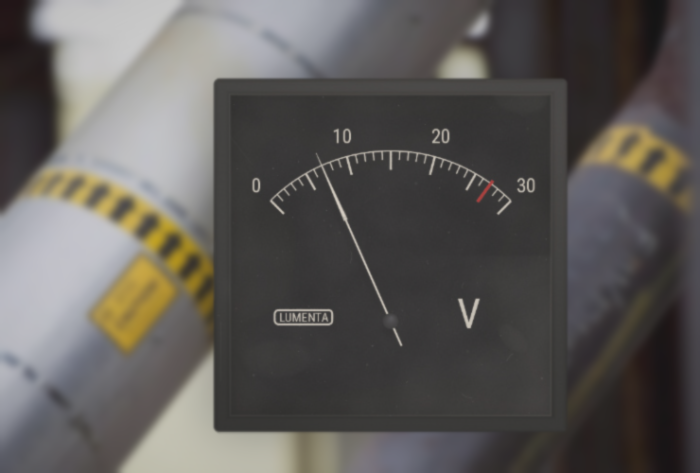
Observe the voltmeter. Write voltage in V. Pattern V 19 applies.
V 7
